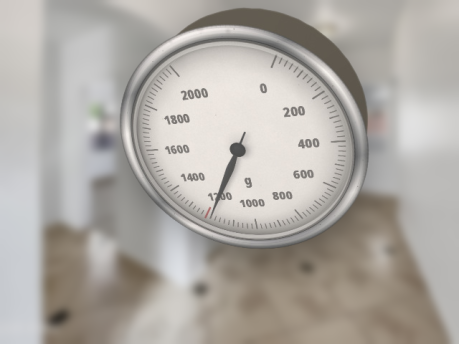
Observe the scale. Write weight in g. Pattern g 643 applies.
g 1200
